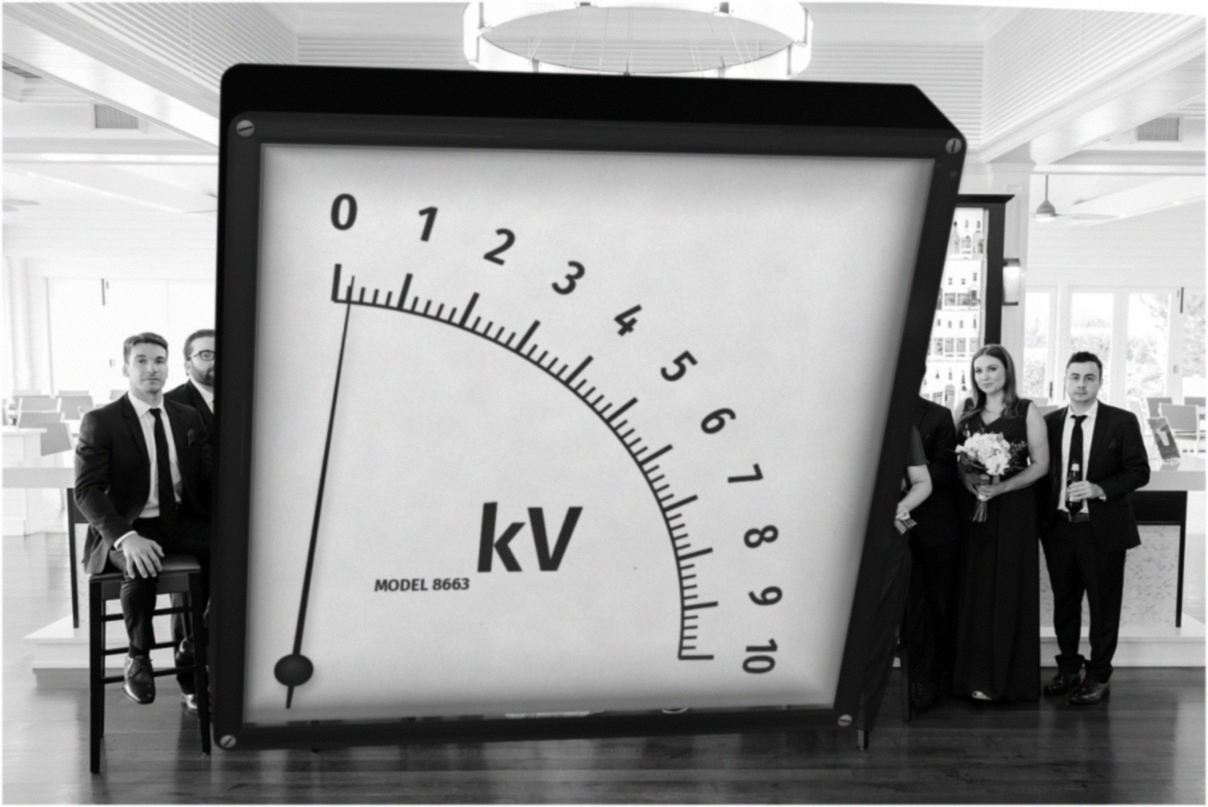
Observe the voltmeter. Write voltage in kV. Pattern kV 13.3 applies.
kV 0.2
